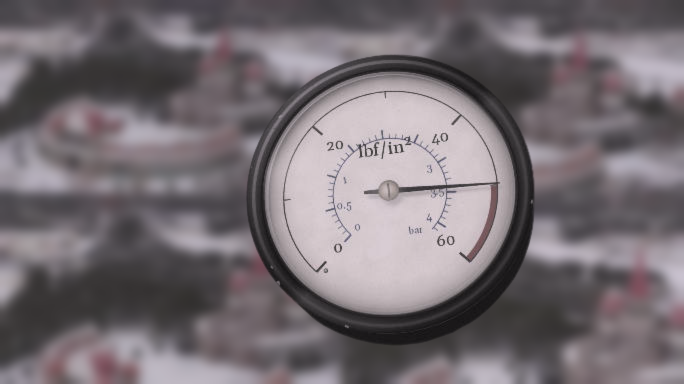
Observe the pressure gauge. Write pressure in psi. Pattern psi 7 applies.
psi 50
